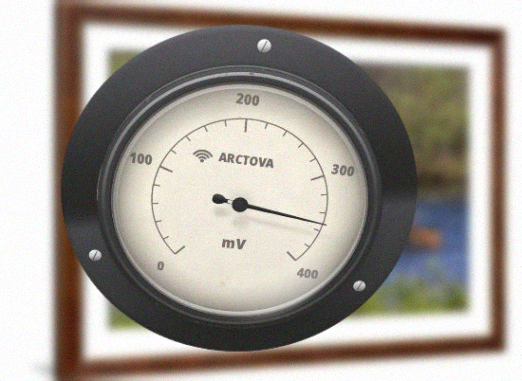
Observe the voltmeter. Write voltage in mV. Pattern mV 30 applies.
mV 350
